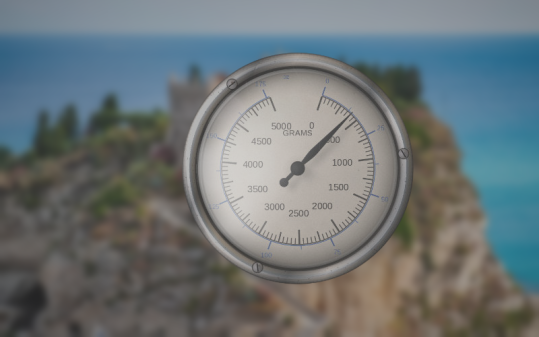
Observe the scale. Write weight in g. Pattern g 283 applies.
g 400
